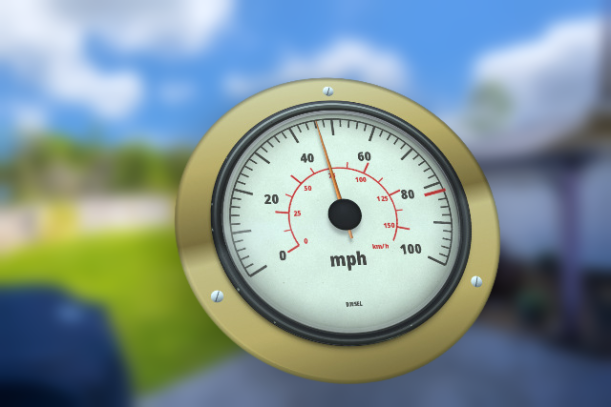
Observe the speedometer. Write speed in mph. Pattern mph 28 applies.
mph 46
